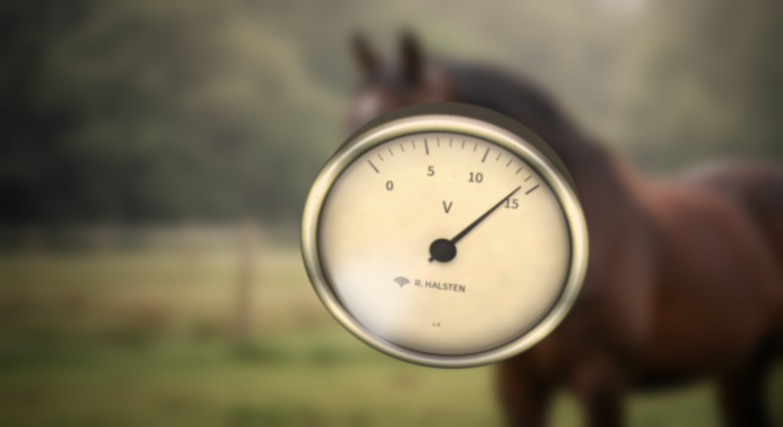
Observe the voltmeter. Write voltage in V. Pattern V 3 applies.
V 14
